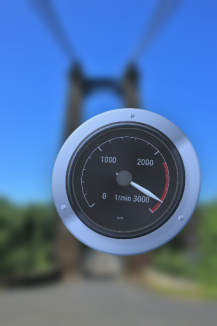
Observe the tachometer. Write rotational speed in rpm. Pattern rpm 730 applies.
rpm 2800
